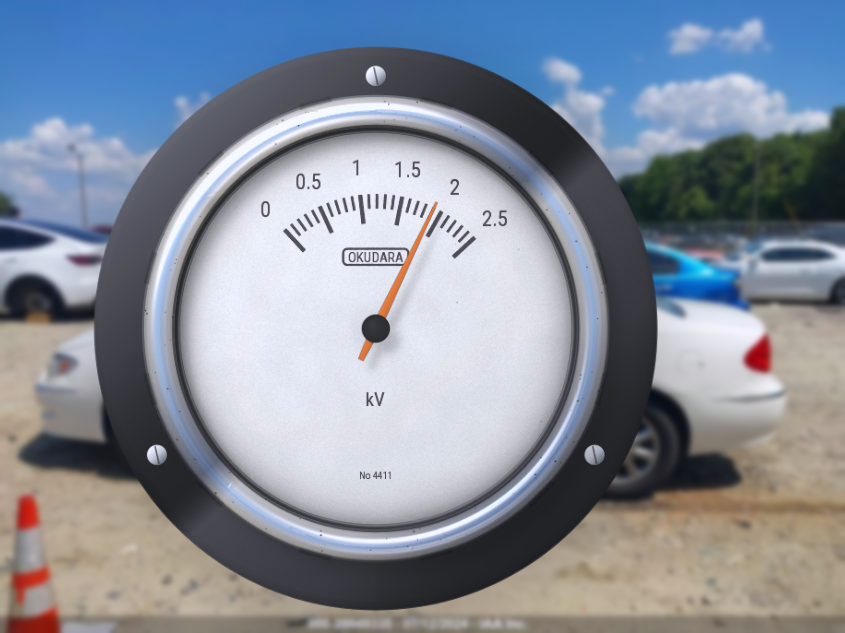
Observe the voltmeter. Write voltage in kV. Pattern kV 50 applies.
kV 1.9
